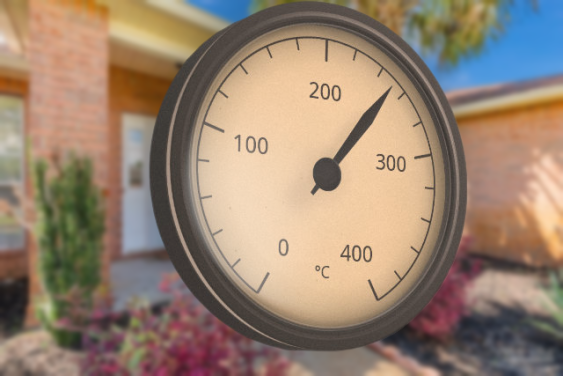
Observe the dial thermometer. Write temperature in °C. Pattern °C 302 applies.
°C 250
